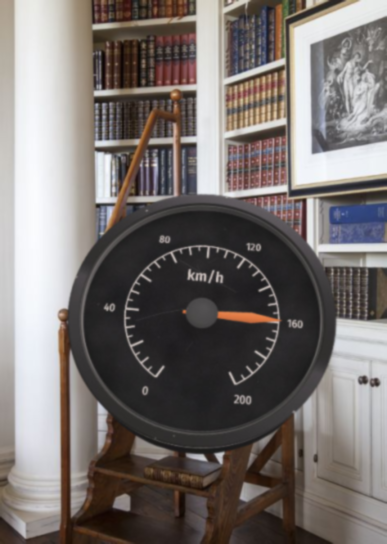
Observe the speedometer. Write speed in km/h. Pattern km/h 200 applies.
km/h 160
